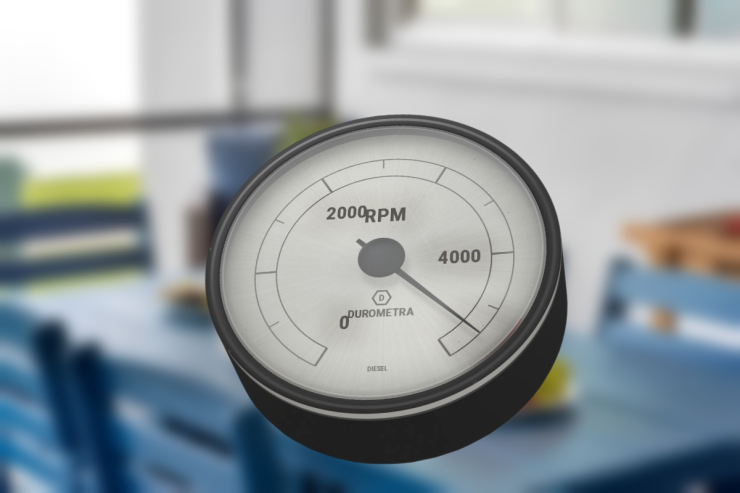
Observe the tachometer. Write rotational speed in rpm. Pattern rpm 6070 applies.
rpm 4750
